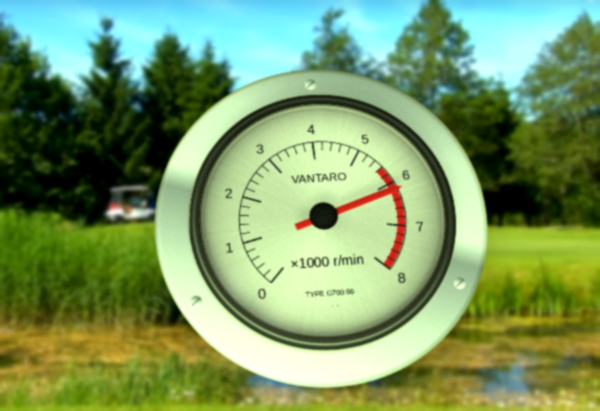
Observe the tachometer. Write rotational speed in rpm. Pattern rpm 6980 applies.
rpm 6200
